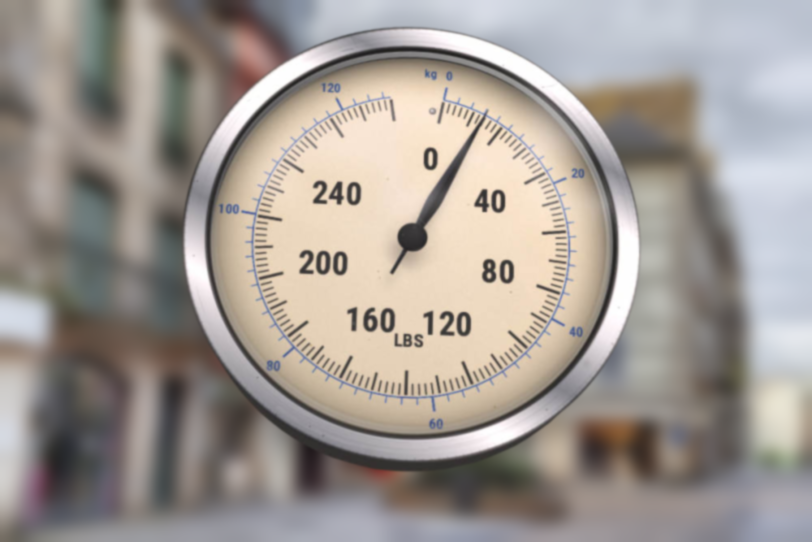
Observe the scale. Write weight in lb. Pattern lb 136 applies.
lb 14
